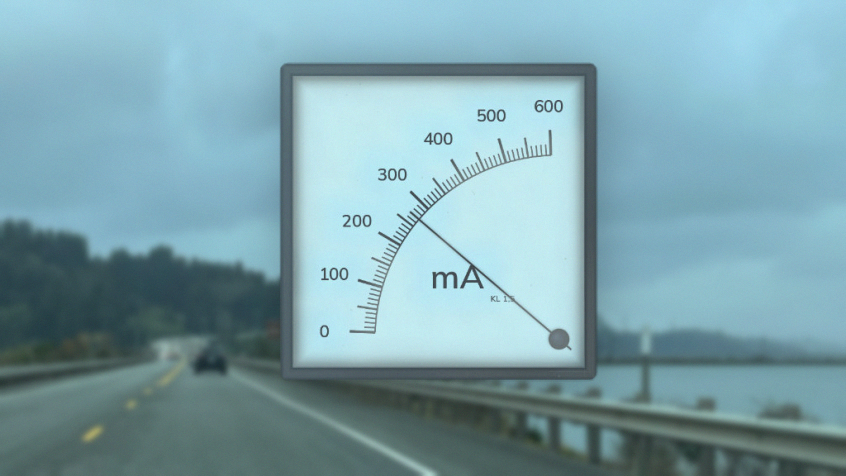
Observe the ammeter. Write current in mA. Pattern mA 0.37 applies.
mA 270
